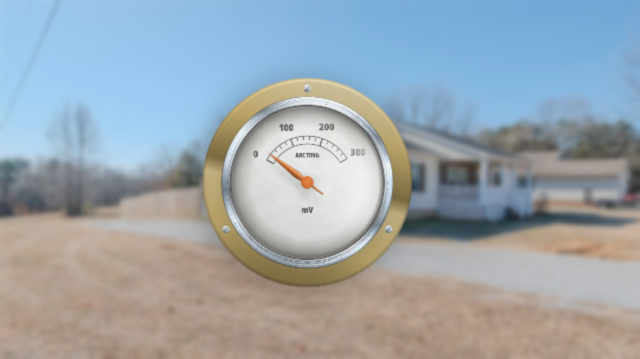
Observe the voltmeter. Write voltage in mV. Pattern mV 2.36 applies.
mV 20
